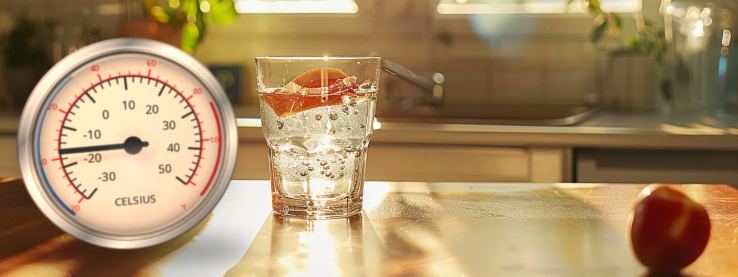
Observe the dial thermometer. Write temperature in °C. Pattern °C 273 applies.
°C -16
